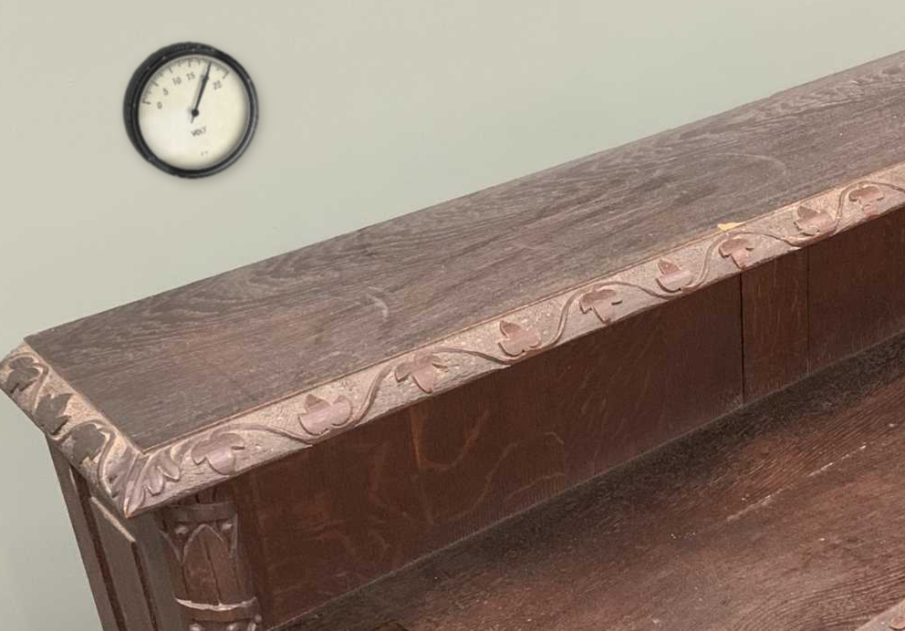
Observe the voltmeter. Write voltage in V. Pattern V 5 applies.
V 20
